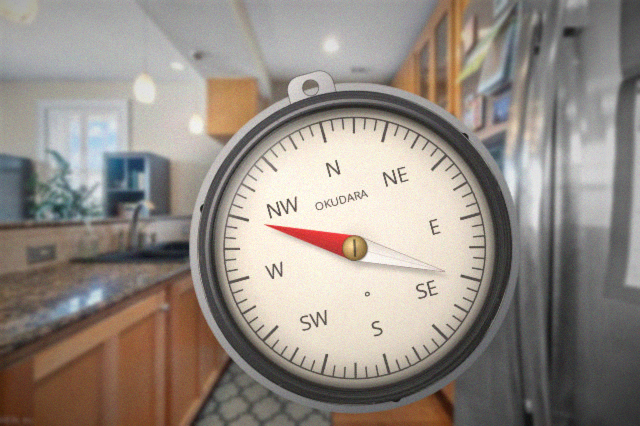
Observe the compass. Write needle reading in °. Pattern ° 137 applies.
° 300
